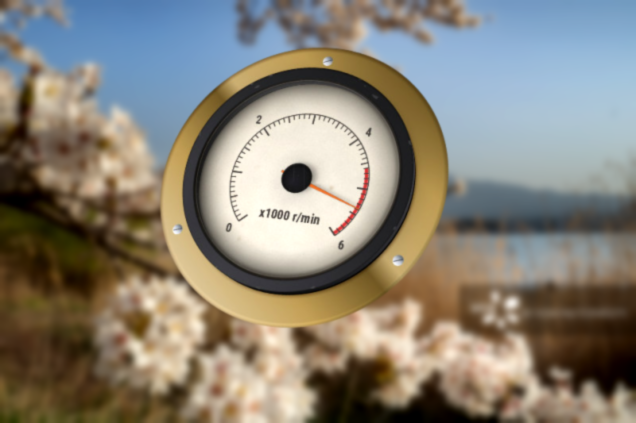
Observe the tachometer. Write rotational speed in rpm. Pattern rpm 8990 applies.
rpm 5400
